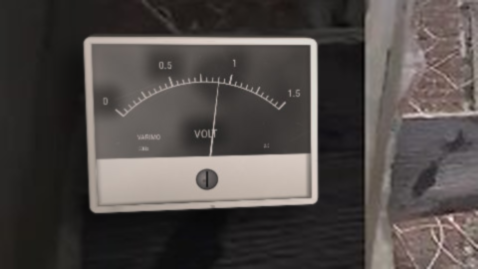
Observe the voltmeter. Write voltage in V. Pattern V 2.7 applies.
V 0.9
